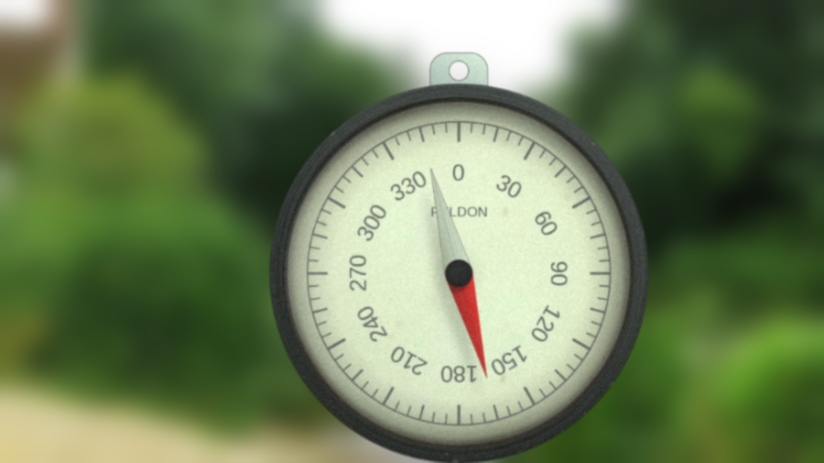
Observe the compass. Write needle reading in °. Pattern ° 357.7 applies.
° 165
